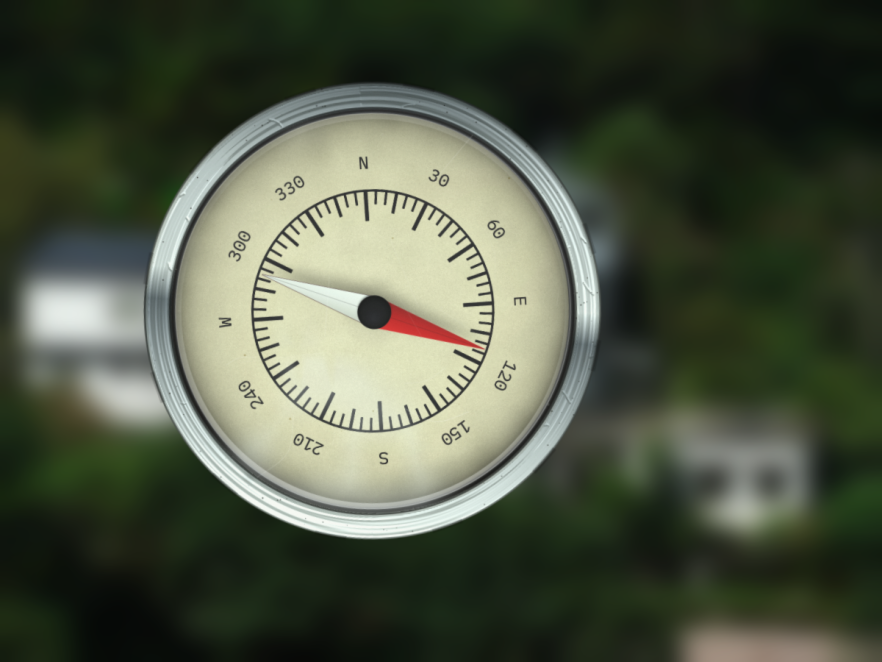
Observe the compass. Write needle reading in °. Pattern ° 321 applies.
° 112.5
